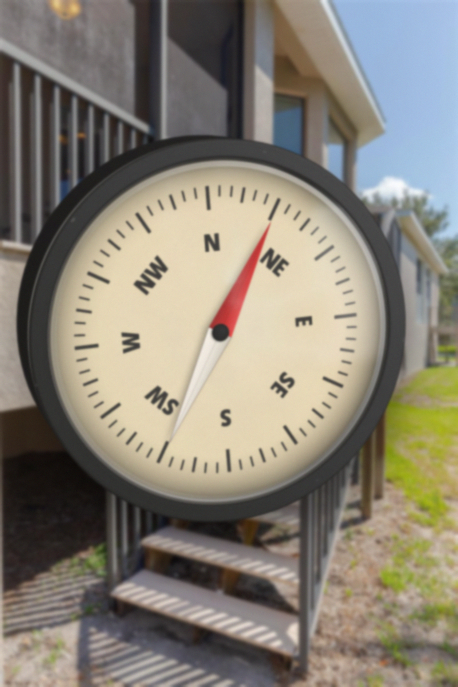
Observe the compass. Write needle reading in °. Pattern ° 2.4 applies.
° 30
